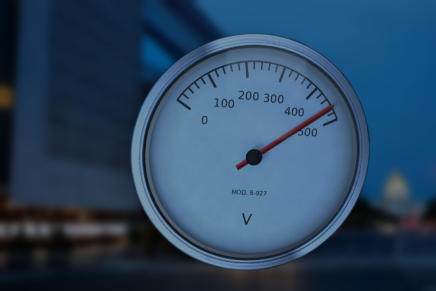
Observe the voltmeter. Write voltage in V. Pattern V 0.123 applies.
V 460
